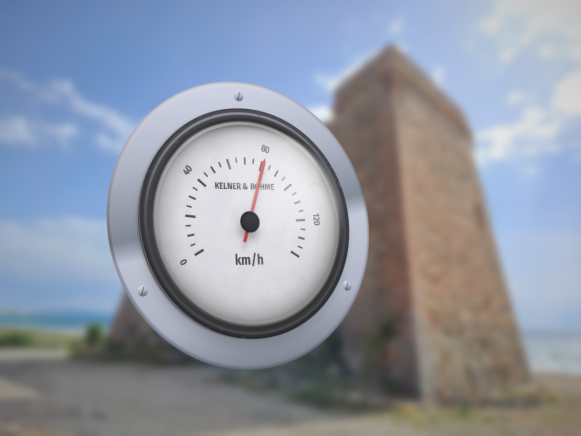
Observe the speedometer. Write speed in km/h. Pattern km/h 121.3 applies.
km/h 80
